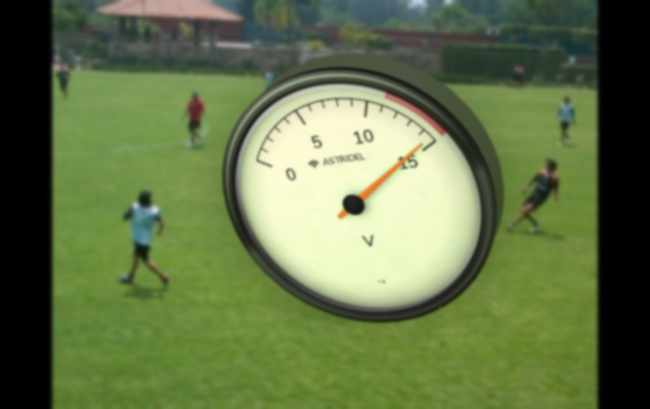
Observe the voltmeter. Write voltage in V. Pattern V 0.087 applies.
V 14.5
